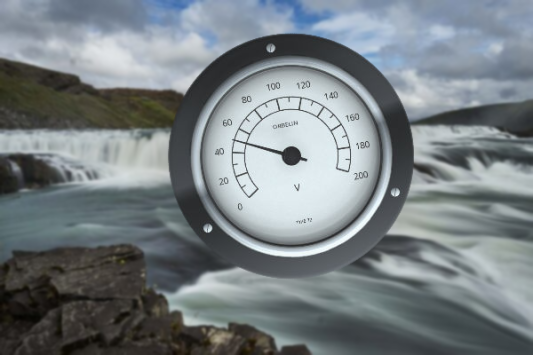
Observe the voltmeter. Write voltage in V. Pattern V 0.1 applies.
V 50
